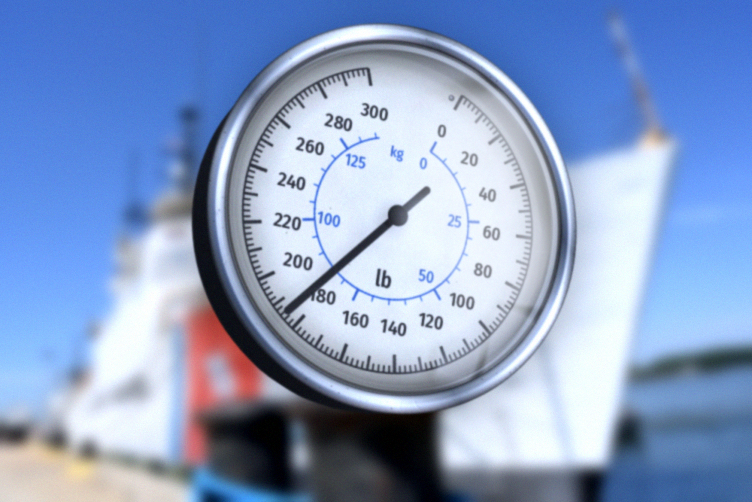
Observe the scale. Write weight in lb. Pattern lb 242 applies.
lb 186
